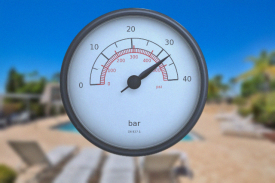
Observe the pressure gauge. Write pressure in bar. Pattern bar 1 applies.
bar 32.5
